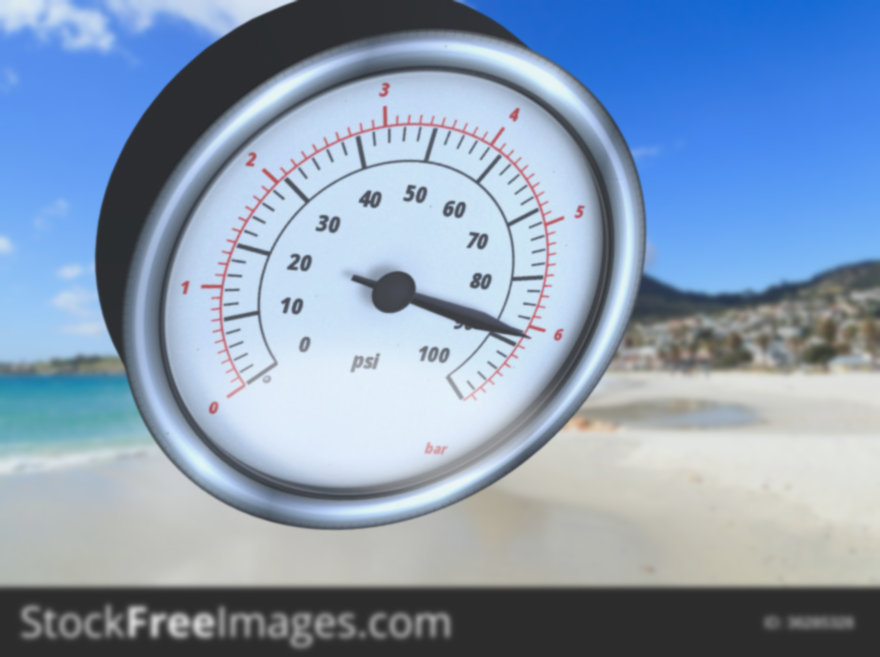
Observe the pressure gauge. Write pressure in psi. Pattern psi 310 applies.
psi 88
